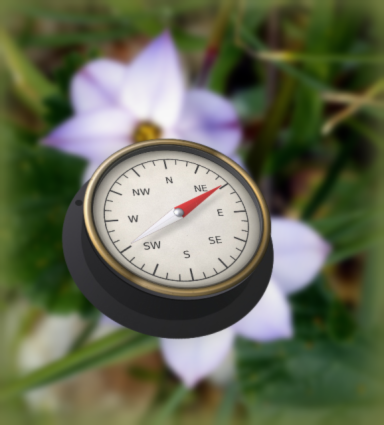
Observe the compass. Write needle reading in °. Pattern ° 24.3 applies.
° 60
